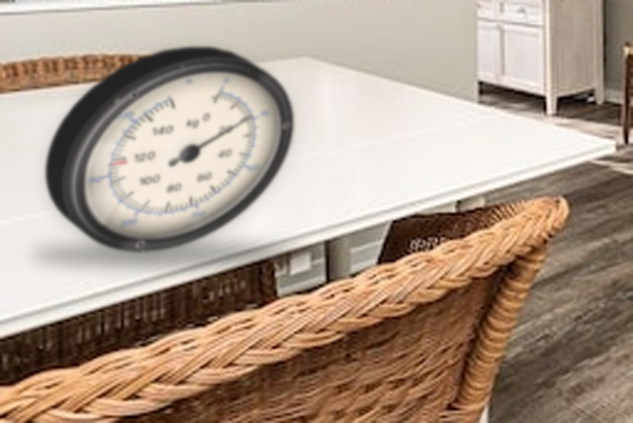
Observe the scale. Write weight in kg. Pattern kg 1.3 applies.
kg 20
